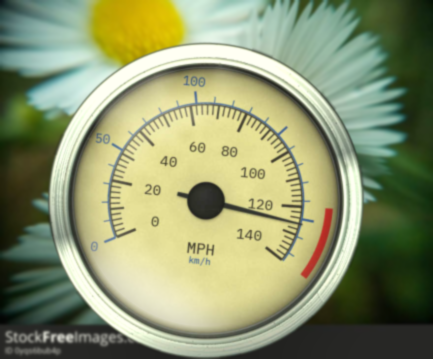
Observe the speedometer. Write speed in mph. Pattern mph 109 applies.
mph 126
